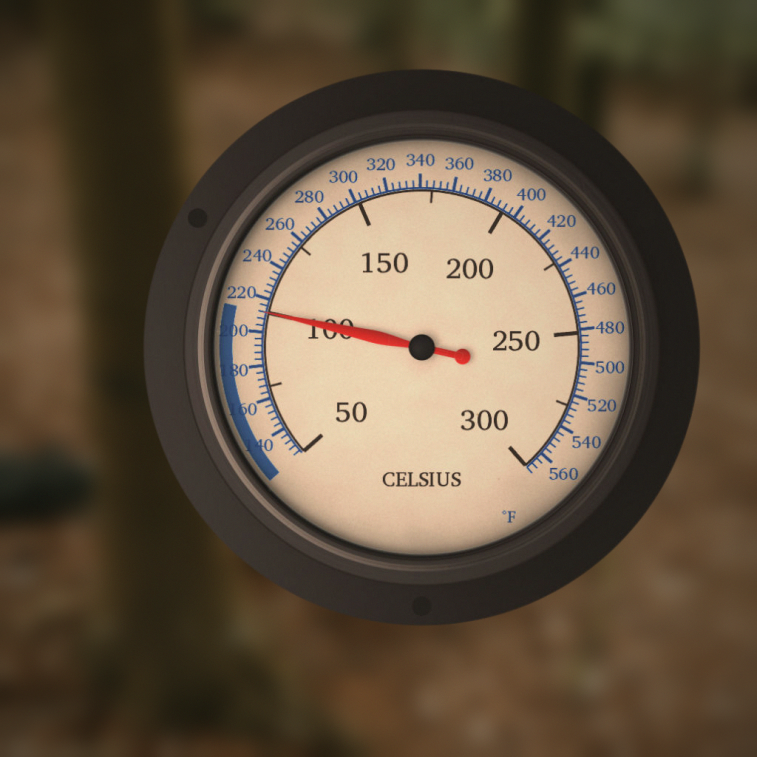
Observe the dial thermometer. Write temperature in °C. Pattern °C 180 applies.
°C 100
